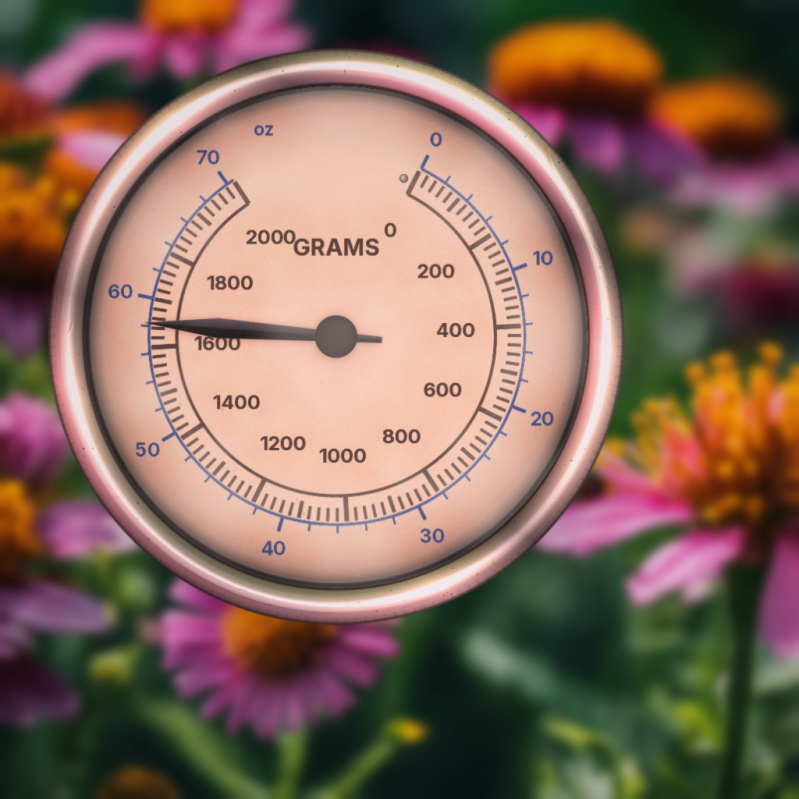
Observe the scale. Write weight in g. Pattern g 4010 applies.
g 1650
